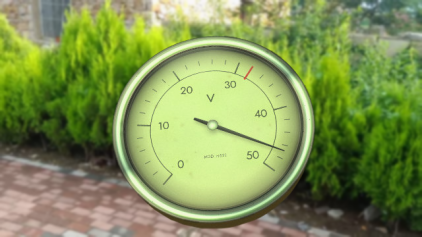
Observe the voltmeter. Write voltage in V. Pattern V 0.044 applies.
V 47
